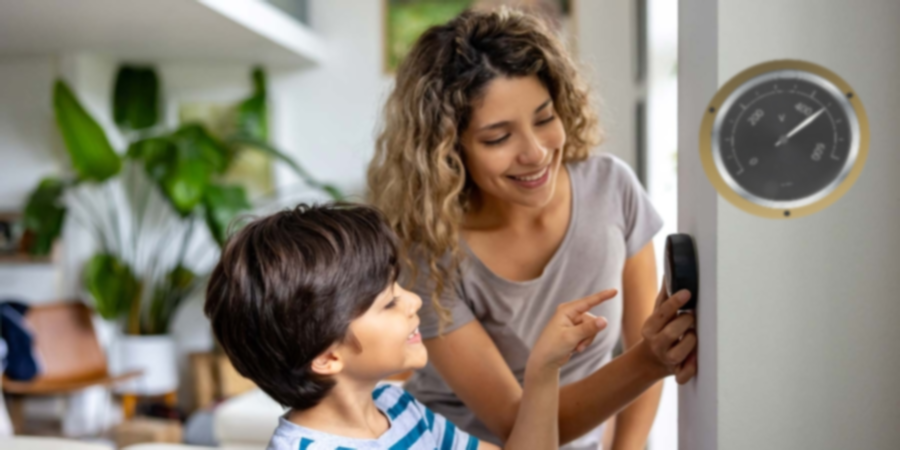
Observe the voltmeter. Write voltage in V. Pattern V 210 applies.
V 450
